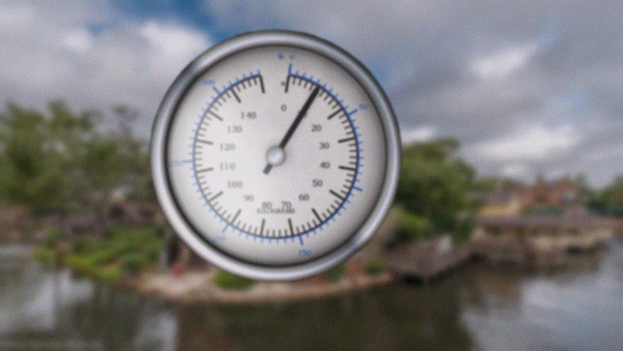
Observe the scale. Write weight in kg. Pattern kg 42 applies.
kg 10
